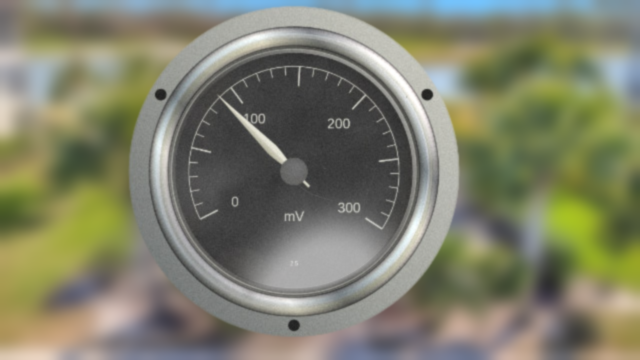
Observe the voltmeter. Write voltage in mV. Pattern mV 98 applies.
mV 90
